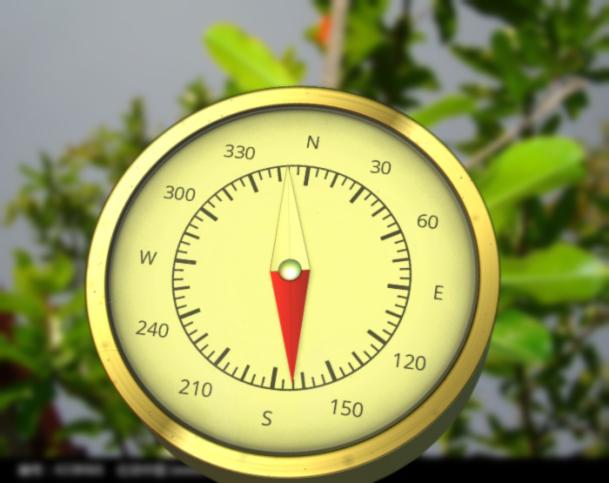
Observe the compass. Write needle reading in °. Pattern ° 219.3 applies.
° 170
